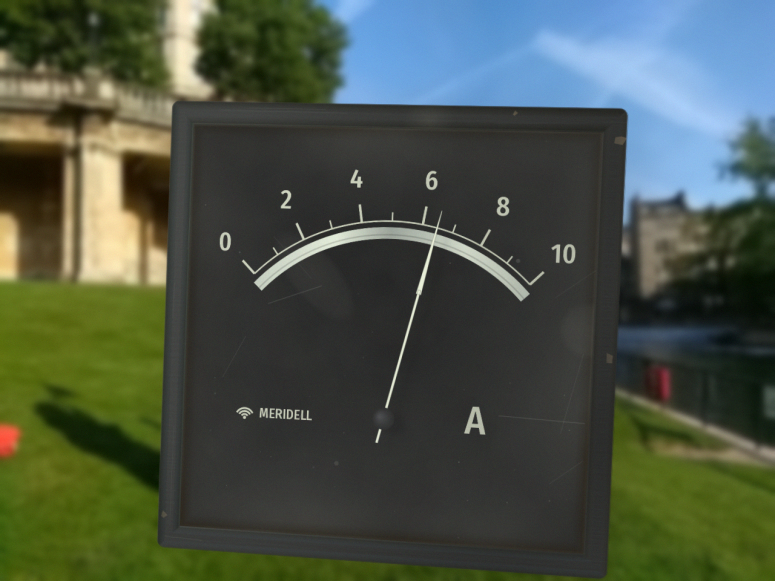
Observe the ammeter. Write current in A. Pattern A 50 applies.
A 6.5
